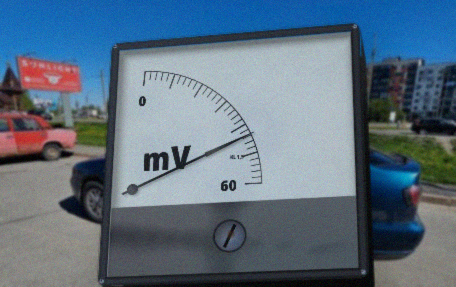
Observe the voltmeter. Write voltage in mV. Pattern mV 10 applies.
mV 44
